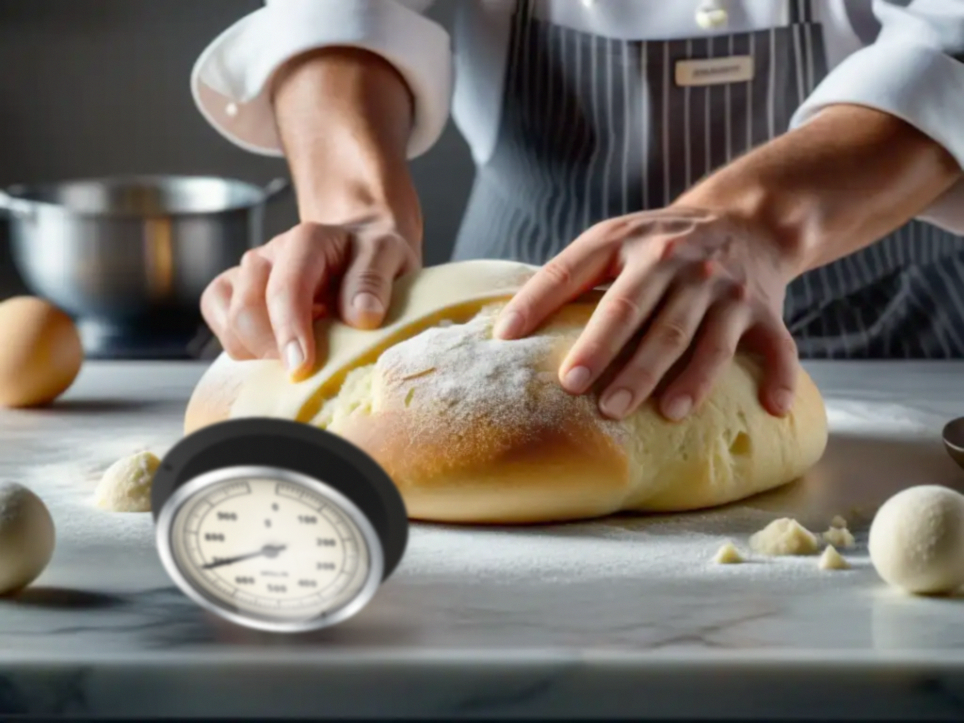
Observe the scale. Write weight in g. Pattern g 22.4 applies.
g 700
